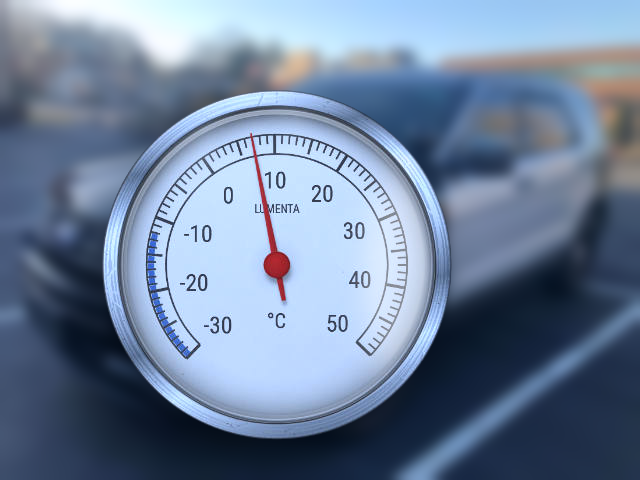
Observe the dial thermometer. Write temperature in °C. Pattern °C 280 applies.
°C 7
